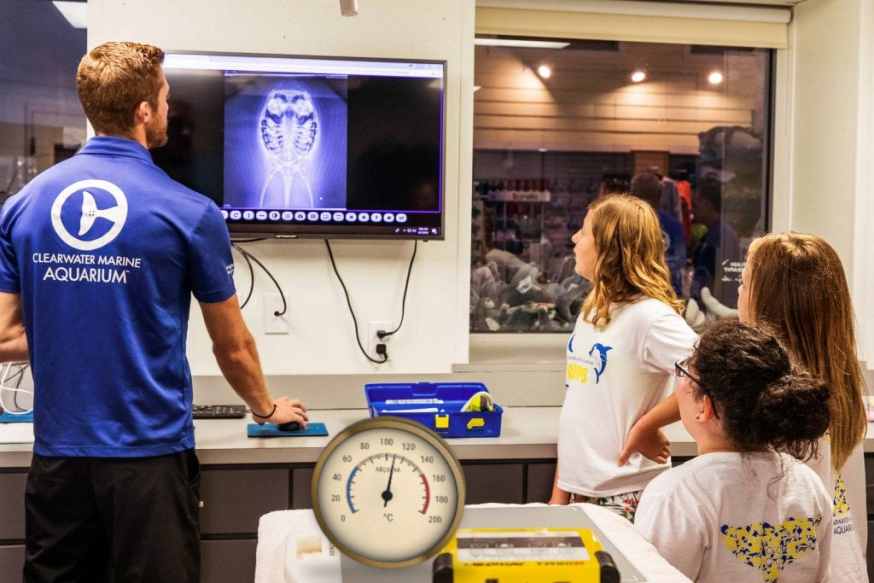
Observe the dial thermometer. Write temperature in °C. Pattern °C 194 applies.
°C 110
